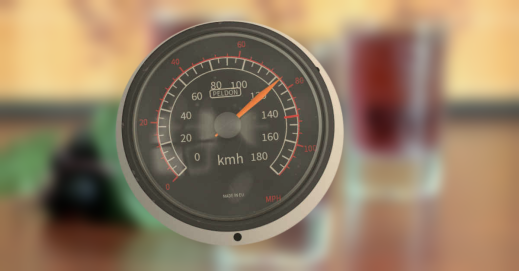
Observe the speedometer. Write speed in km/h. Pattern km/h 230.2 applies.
km/h 122.5
